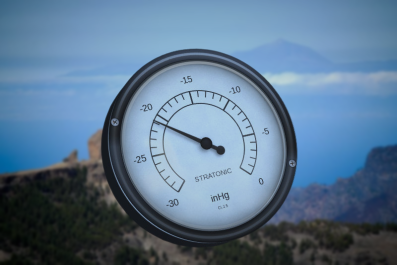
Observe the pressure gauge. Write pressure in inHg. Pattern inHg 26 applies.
inHg -21
